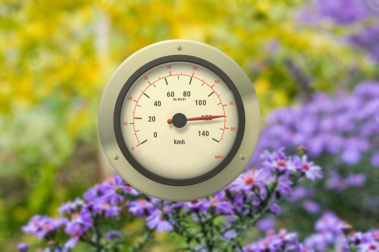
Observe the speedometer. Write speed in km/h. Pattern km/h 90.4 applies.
km/h 120
